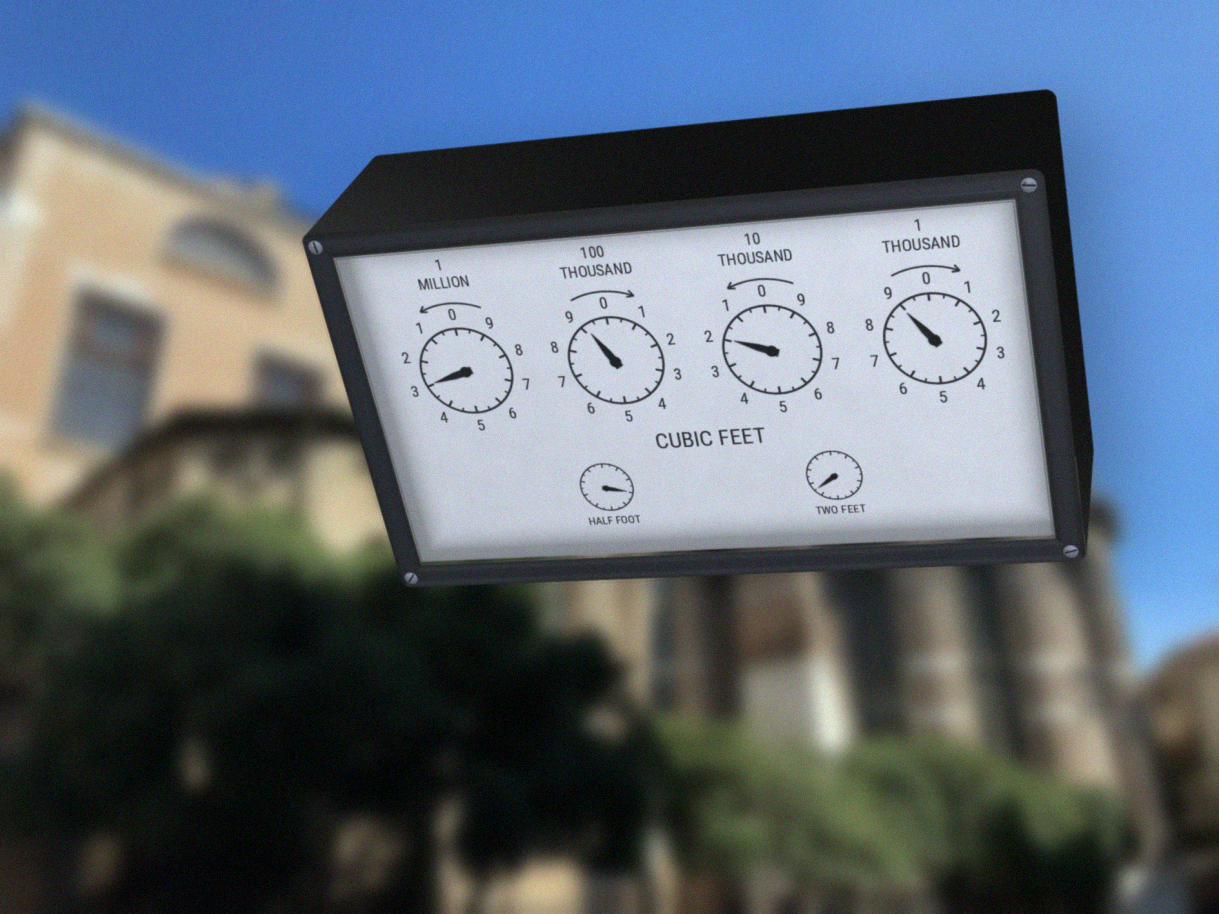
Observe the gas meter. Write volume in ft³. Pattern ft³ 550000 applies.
ft³ 291900
